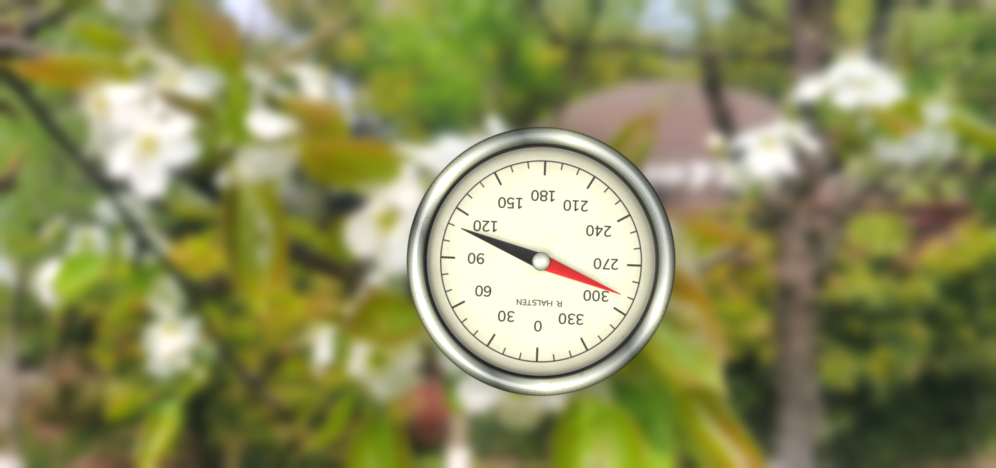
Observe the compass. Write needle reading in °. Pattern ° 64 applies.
° 290
